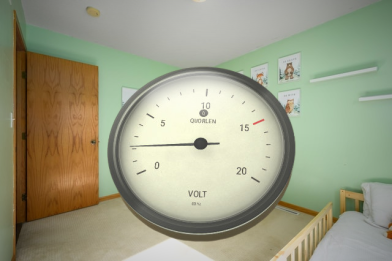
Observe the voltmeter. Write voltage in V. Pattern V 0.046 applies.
V 2
